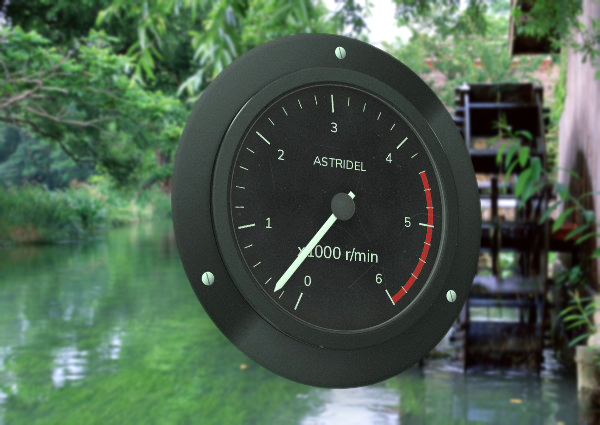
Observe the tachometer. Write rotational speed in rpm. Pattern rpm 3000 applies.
rpm 300
